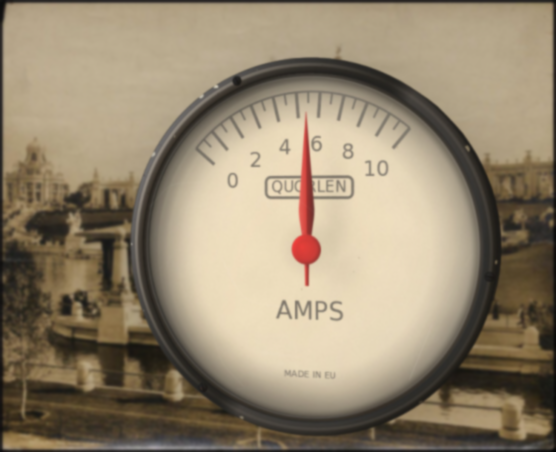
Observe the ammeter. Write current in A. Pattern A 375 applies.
A 5.5
